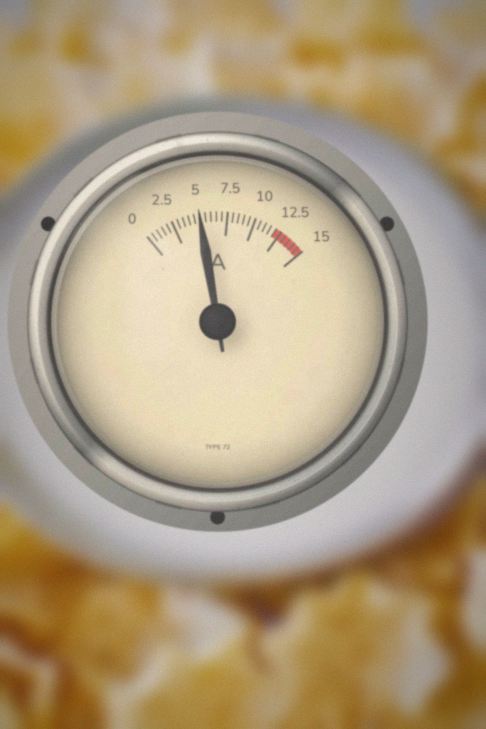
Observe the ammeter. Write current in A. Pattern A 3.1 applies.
A 5
